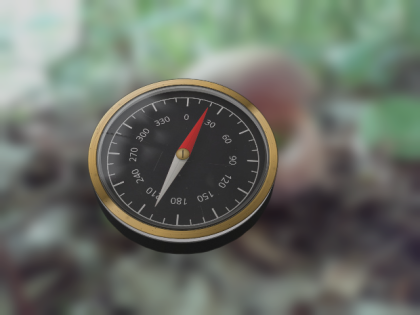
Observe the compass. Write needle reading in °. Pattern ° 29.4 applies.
° 20
